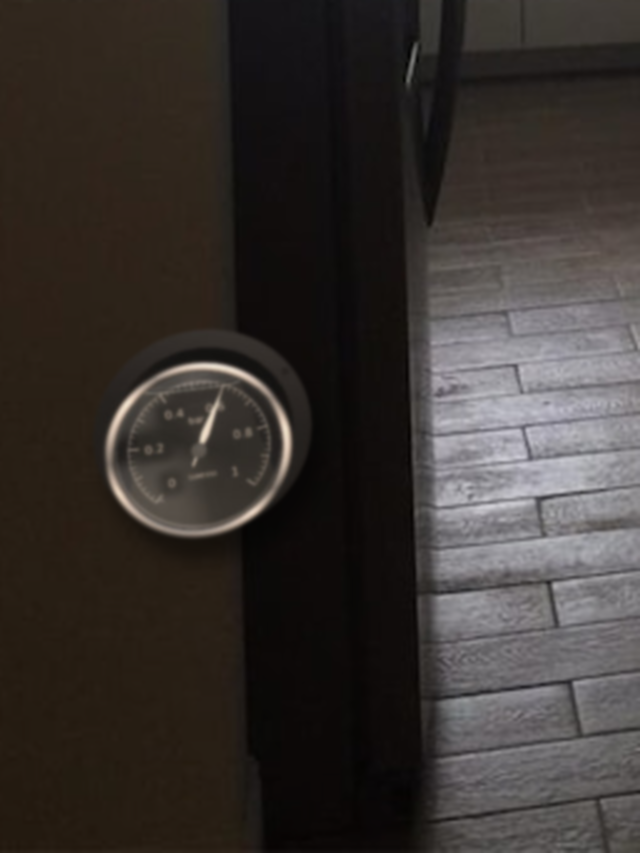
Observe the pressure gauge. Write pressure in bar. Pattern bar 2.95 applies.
bar 0.6
